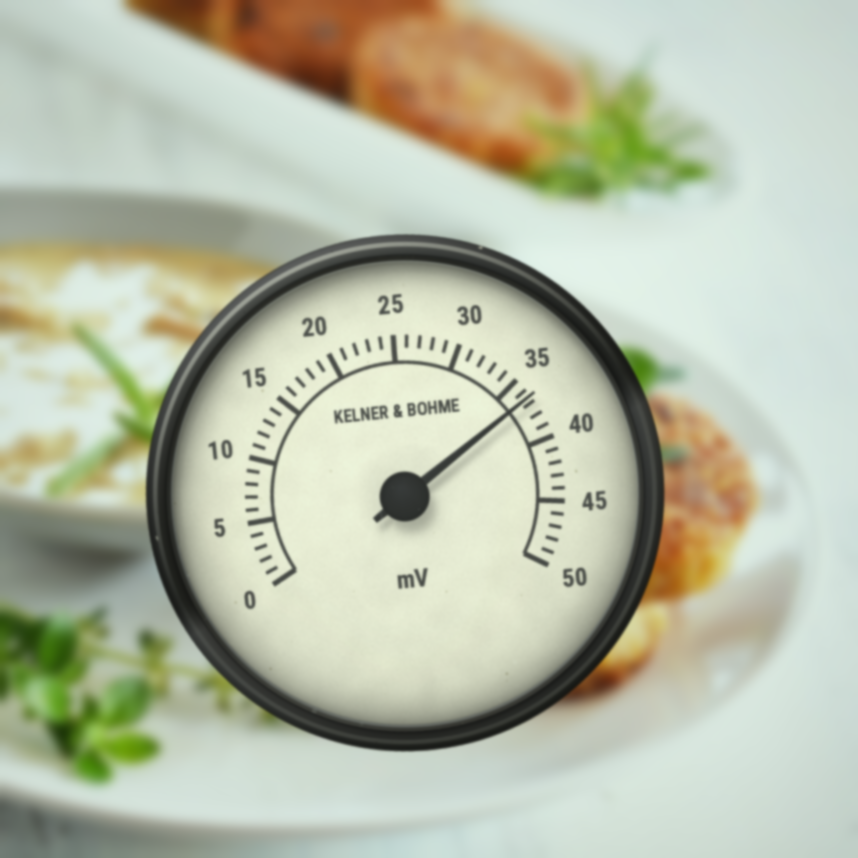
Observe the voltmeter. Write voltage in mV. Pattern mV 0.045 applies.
mV 36.5
